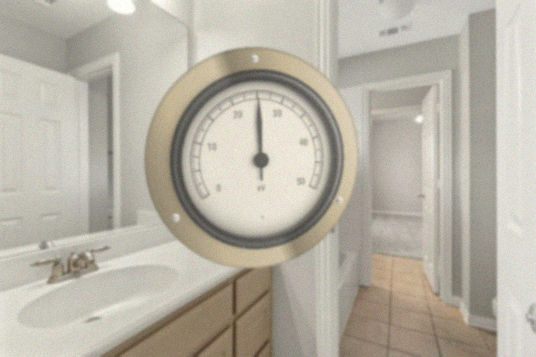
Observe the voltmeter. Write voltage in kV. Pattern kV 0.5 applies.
kV 25
